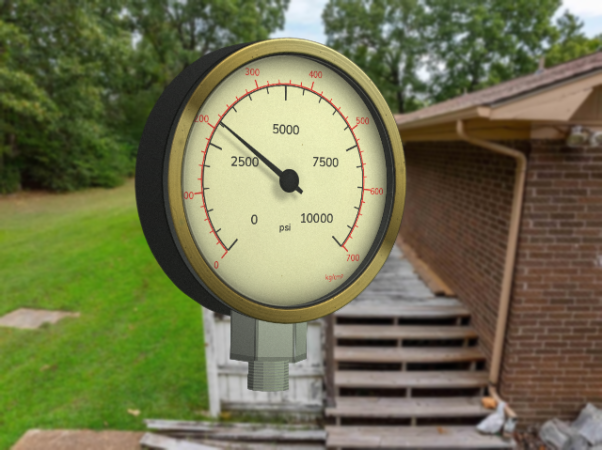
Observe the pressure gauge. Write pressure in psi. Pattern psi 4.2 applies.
psi 3000
